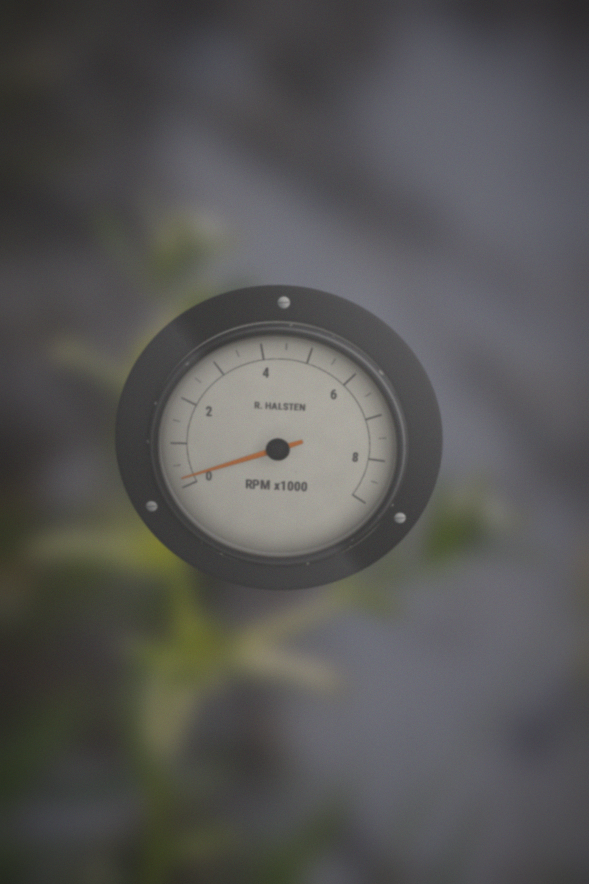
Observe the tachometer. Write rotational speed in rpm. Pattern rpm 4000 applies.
rpm 250
